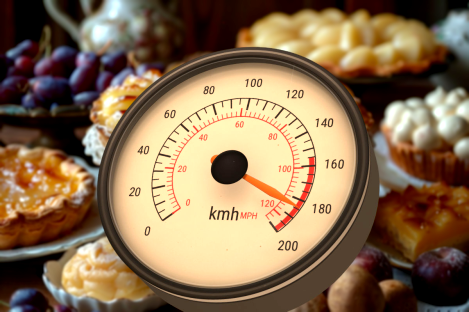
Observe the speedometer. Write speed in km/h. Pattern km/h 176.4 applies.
km/h 185
